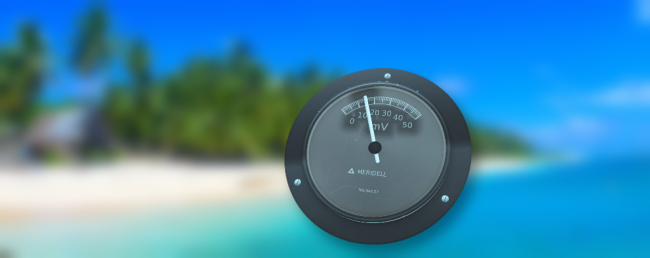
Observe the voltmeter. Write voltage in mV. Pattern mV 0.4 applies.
mV 15
